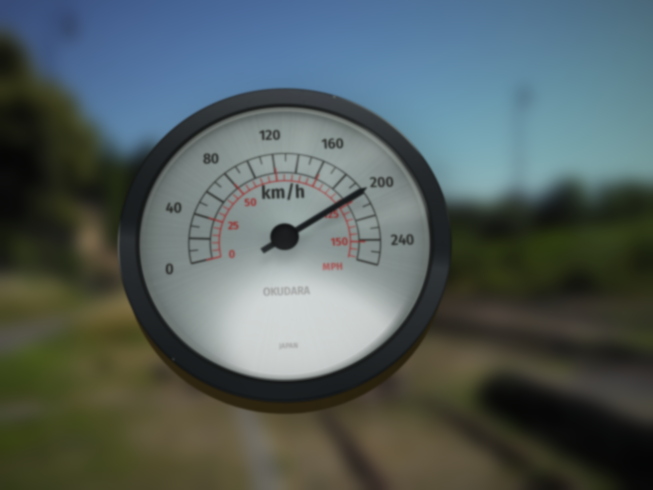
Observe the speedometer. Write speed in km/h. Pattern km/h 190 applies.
km/h 200
